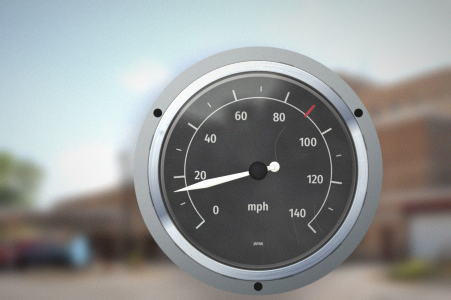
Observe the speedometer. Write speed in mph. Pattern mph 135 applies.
mph 15
